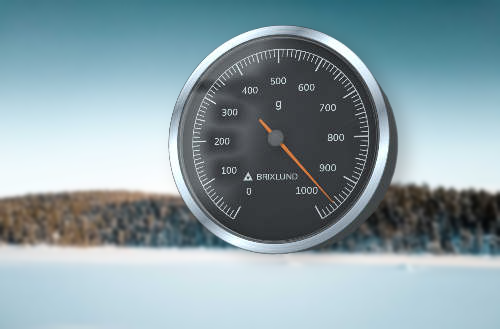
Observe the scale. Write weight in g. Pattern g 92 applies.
g 960
